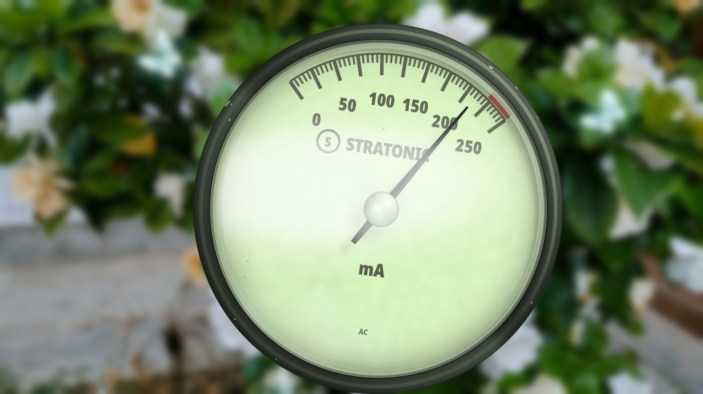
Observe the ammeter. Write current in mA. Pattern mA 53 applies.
mA 210
